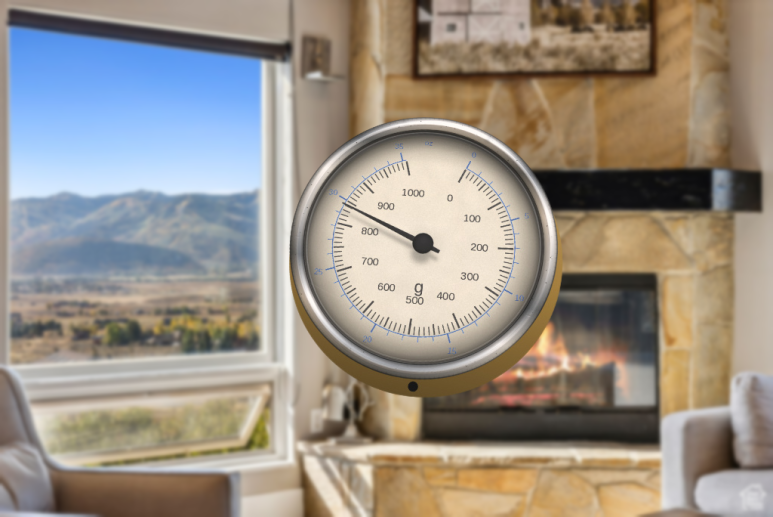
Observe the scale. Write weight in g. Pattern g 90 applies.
g 840
